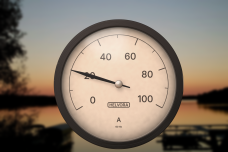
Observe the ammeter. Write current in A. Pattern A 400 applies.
A 20
